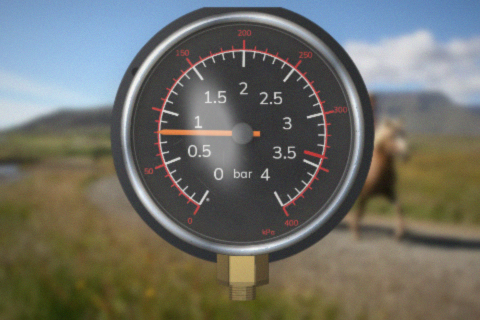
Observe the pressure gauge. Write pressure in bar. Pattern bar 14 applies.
bar 0.8
